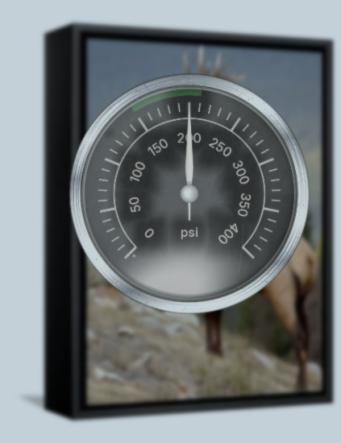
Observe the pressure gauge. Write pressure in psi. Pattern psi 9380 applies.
psi 200
